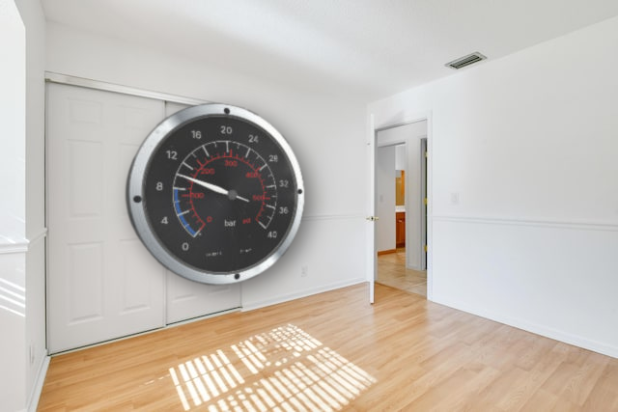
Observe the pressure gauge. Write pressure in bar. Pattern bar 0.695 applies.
bar 10
